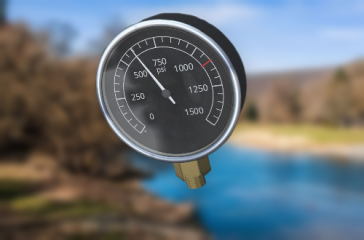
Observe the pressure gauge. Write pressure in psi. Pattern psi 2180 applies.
psi 600
